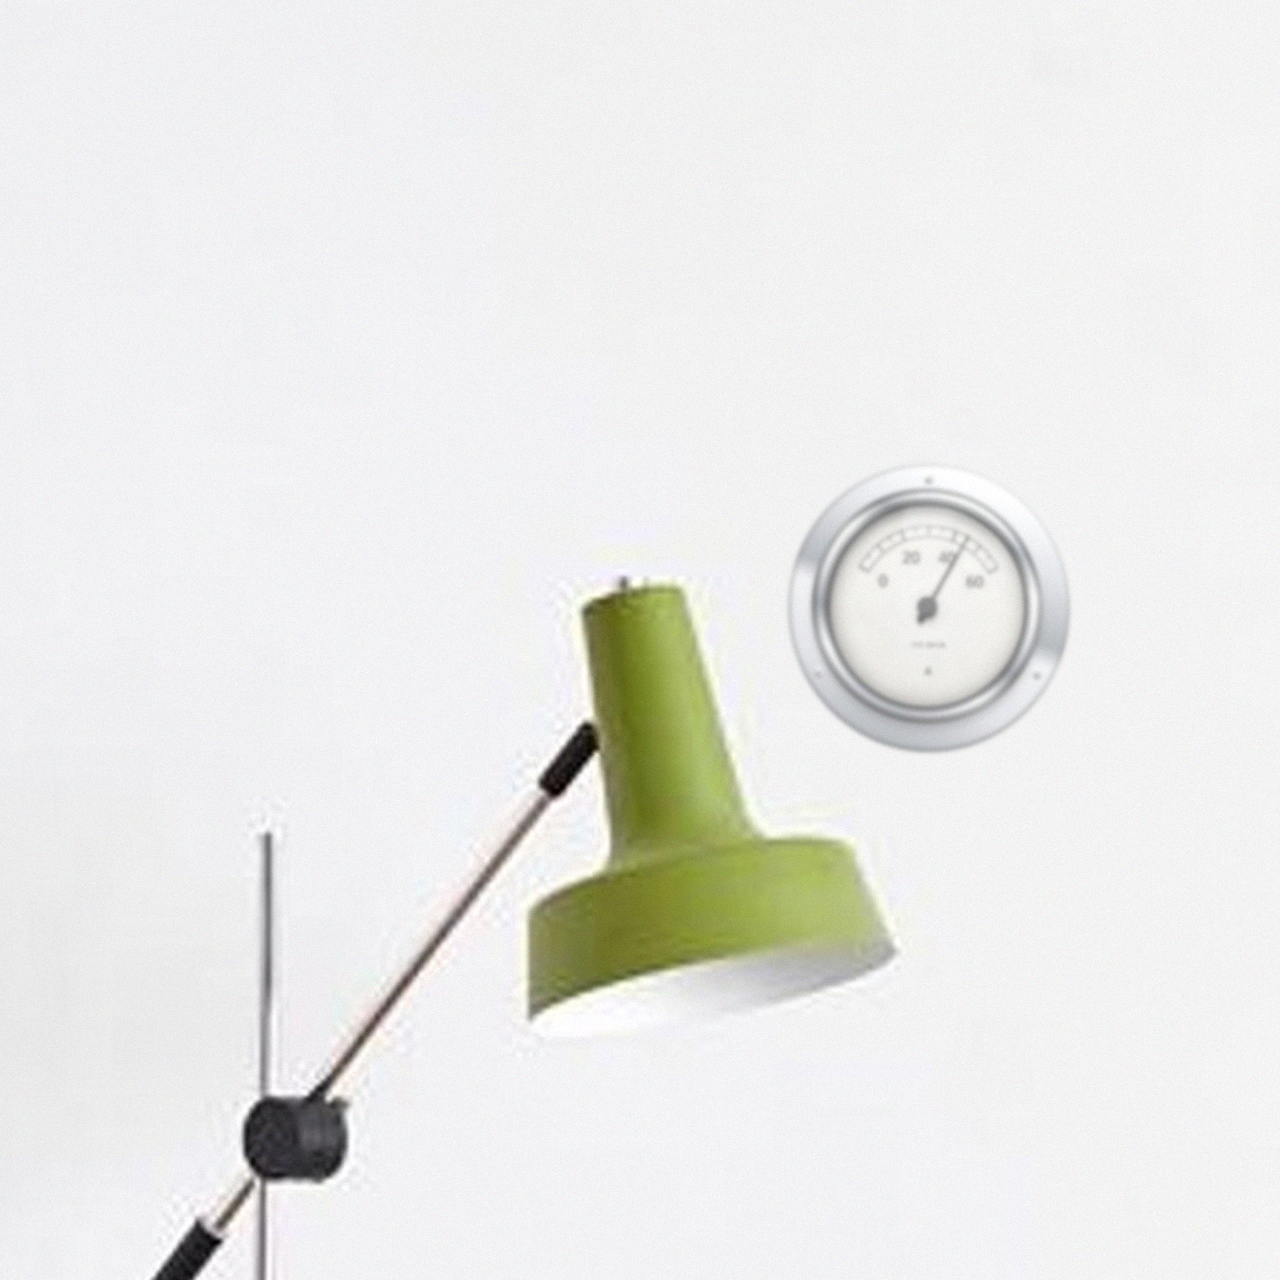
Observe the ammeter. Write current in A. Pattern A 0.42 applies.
A 45
